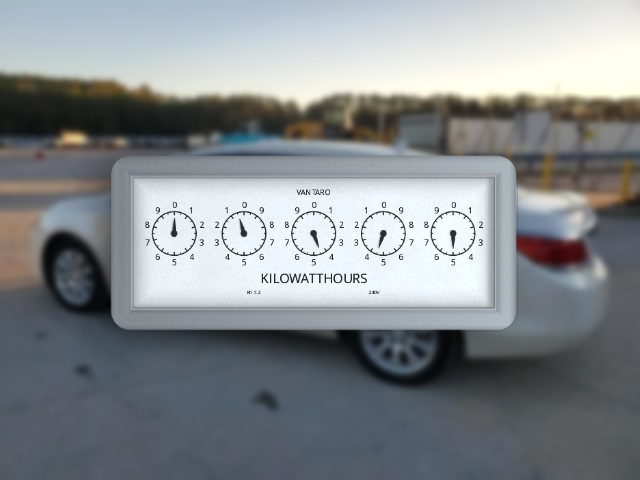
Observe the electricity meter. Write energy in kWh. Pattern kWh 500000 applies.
kWh 445
